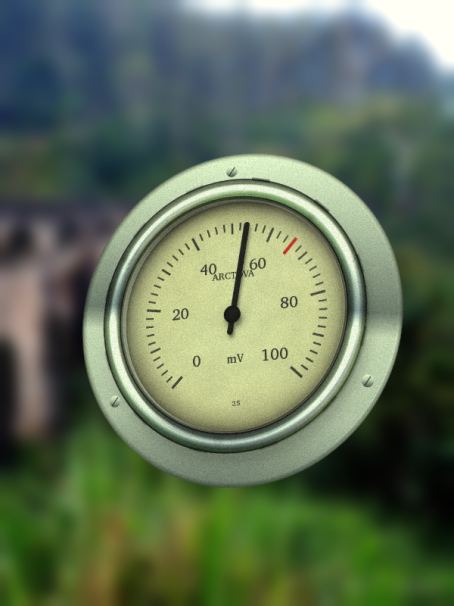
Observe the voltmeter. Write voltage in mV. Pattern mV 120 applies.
mV 54
